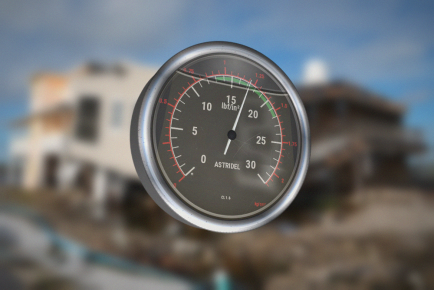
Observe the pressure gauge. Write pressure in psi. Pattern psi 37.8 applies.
psi 17
